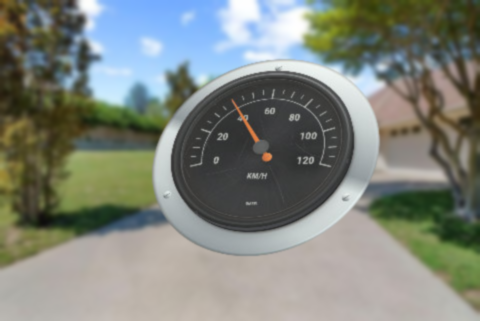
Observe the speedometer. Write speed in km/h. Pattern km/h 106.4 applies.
km/h 40
